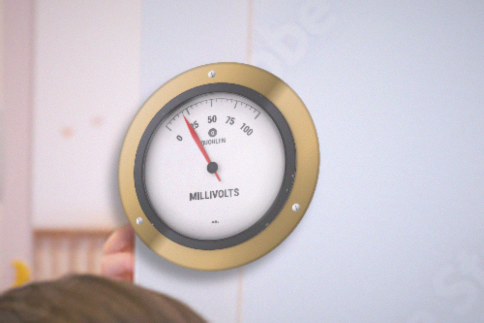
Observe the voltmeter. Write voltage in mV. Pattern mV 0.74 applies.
mV 20
